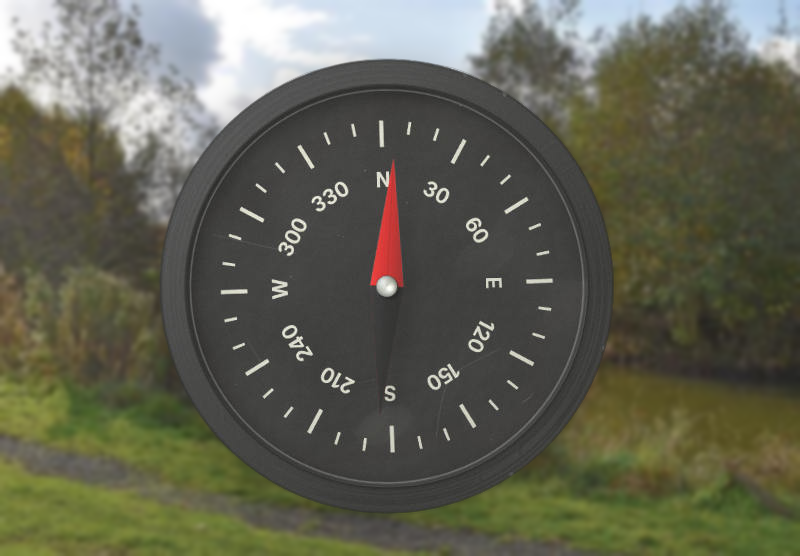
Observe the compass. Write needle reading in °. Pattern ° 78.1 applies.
° 5
